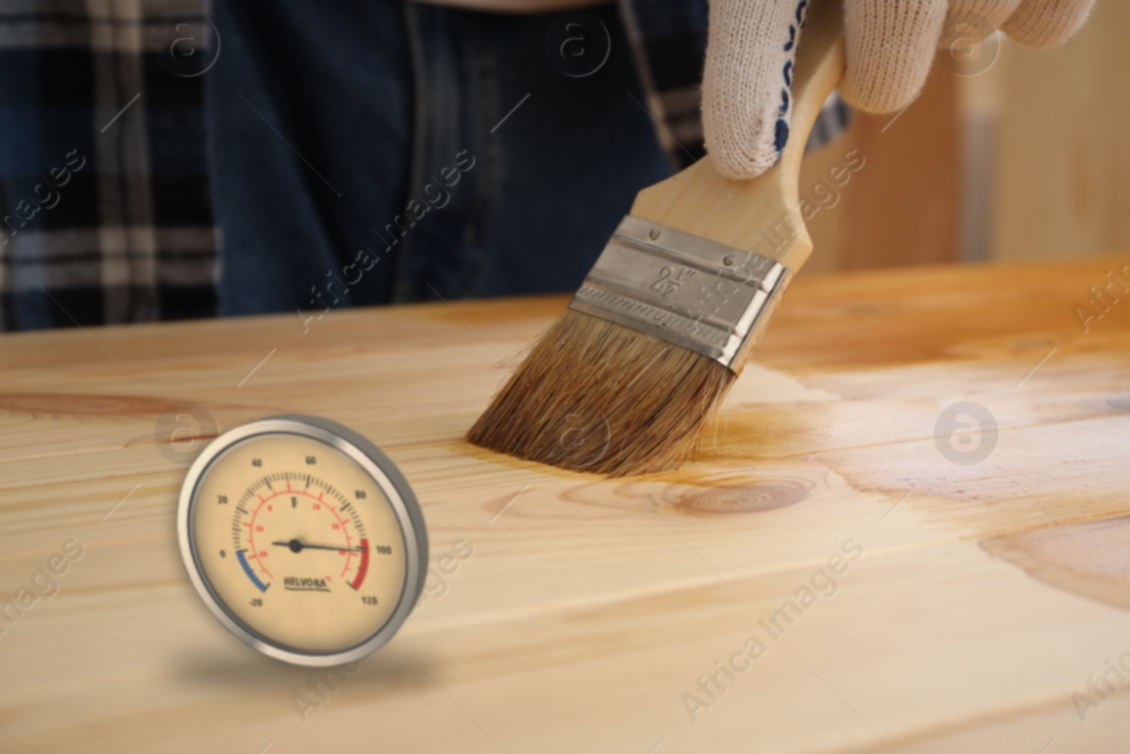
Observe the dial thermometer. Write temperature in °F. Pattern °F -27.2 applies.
°F 100
